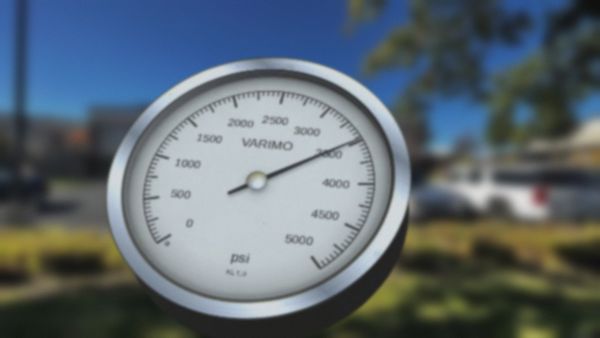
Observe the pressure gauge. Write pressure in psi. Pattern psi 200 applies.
psi 3500
